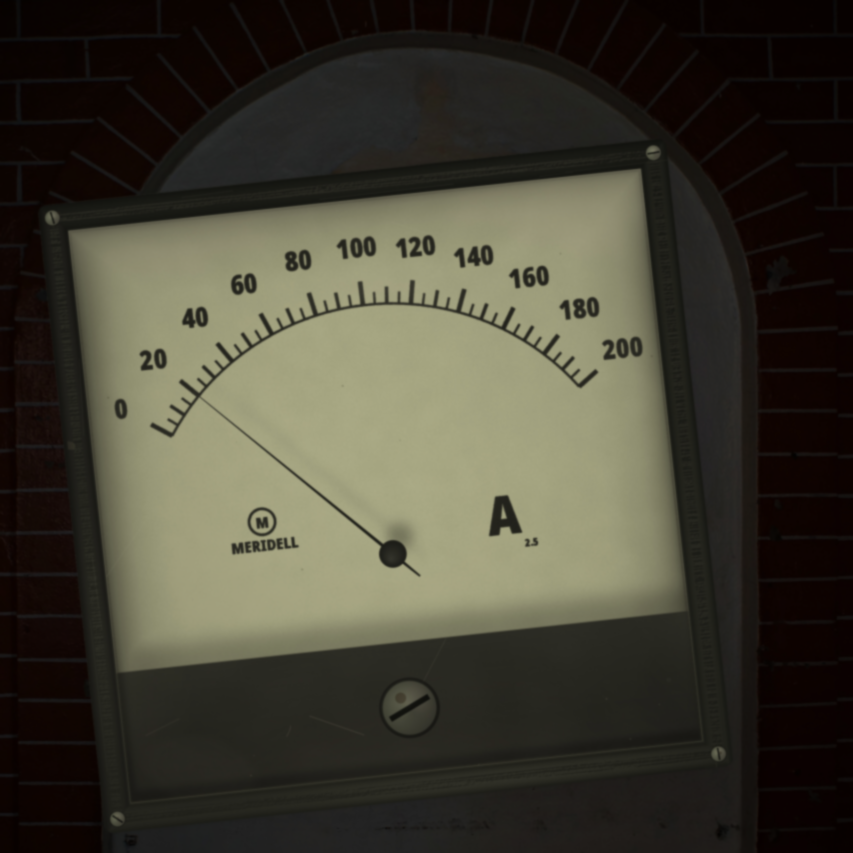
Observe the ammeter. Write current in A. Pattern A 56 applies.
A 20
